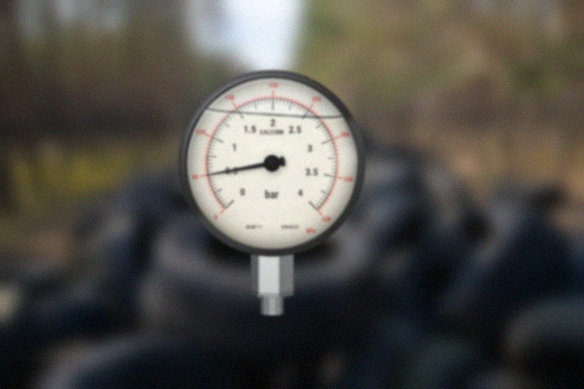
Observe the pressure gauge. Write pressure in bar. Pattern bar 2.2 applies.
bar 0.5
